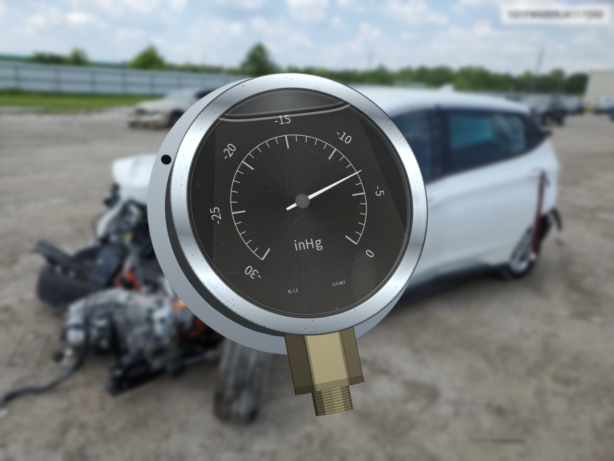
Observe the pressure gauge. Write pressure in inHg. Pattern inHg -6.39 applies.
inHg -7
